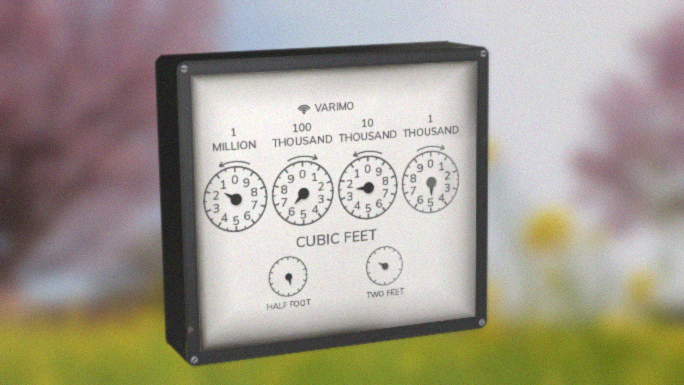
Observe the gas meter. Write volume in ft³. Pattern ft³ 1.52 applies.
ft³ 162500
